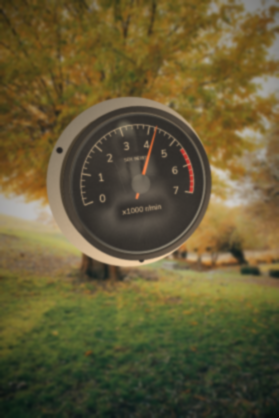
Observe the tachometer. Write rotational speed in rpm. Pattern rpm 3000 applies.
rpm 4200
